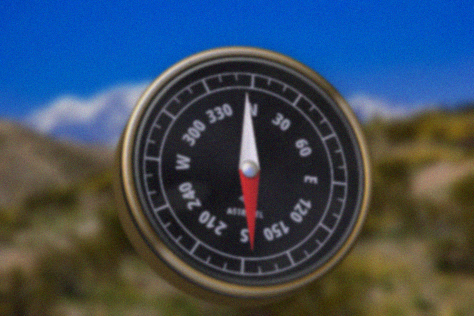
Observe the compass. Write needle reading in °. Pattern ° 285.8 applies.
° 175
